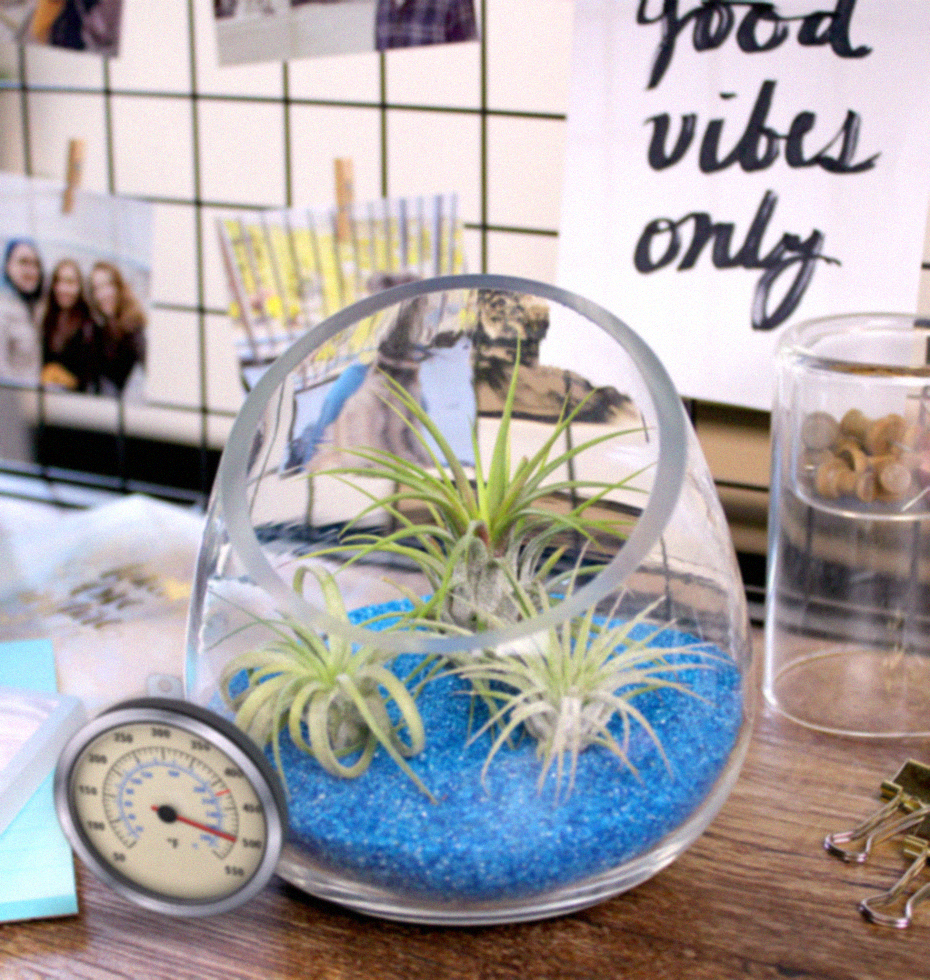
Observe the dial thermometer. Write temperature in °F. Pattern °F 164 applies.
°F 500
